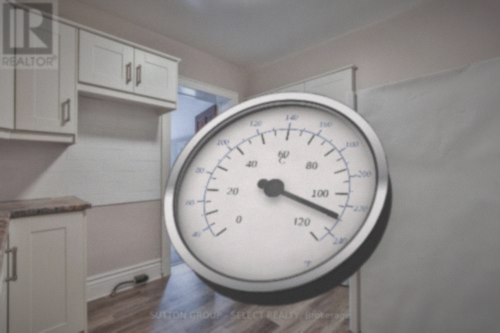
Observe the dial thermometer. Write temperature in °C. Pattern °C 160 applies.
°C 110
